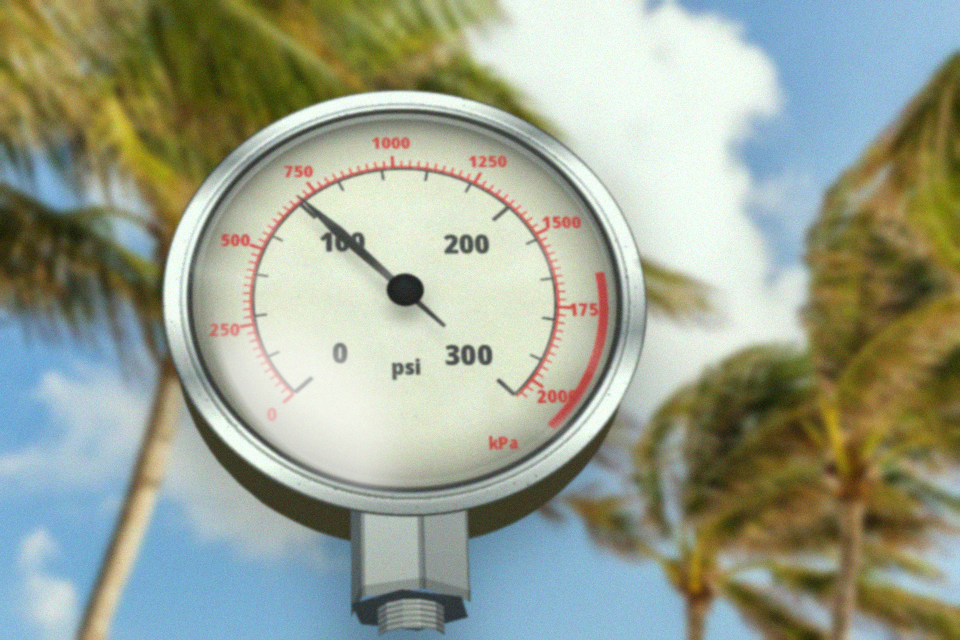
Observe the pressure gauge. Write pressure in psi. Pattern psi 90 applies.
psi 100
